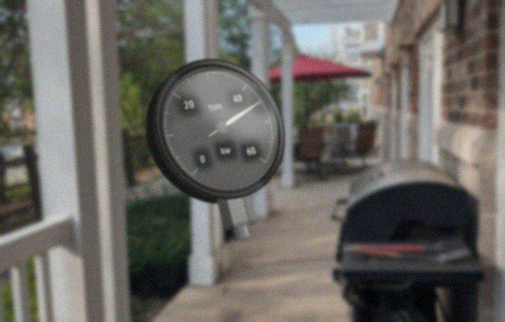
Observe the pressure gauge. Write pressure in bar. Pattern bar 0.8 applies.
bar 45
